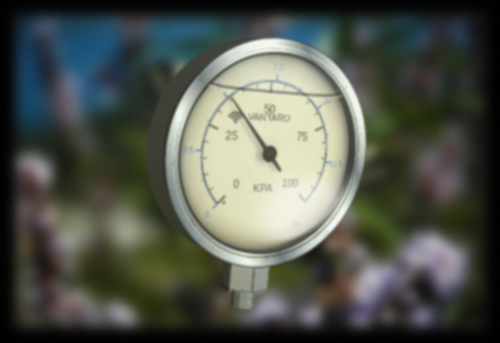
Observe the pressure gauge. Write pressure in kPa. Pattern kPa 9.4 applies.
kPa 35
